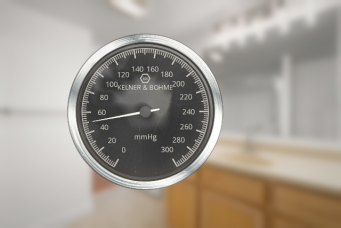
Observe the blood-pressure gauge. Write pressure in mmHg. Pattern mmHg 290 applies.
mmHg 50
